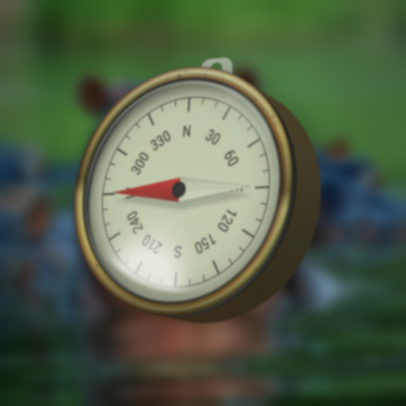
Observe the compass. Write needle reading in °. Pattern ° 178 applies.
° 270
